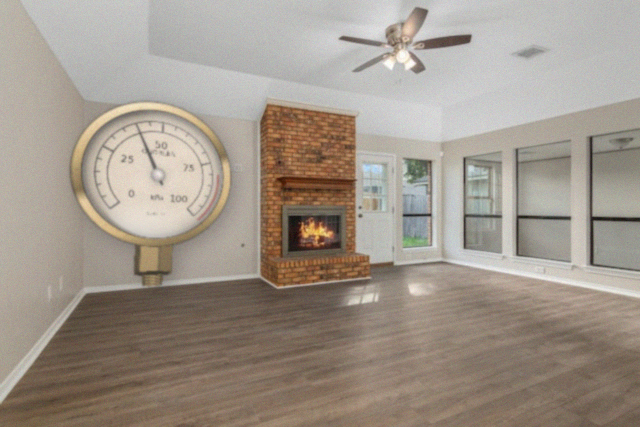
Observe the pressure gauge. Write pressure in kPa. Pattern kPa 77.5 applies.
kPa 40
